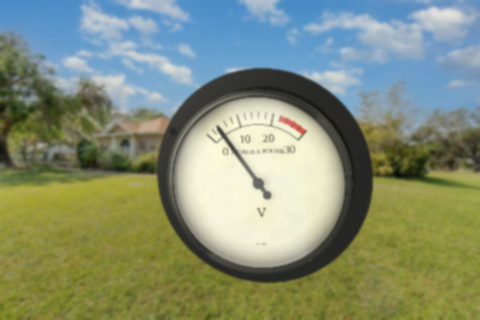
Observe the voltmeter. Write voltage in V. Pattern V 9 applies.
V 4
